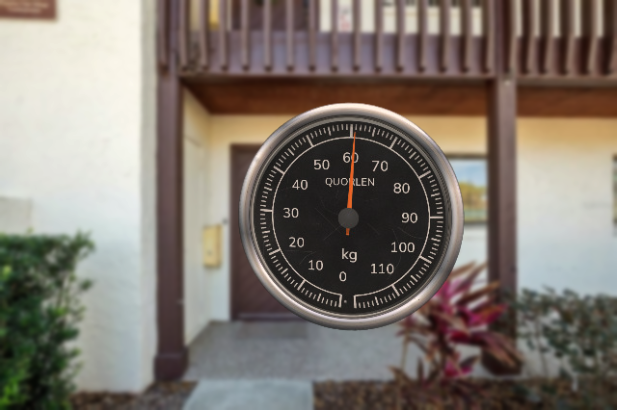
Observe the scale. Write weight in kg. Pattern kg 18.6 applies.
kg 61
